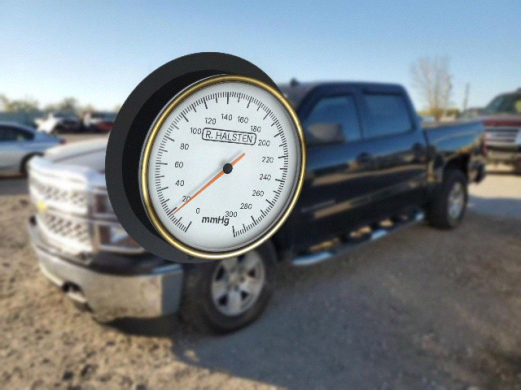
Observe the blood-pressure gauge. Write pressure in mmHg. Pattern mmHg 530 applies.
mmHg 20
